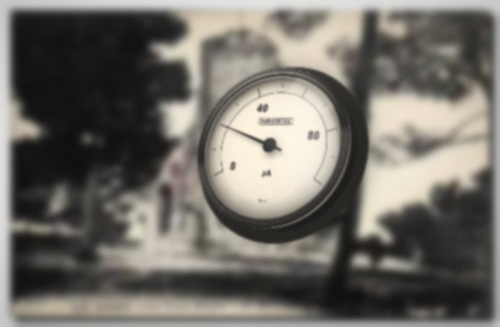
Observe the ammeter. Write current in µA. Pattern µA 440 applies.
µA 20
